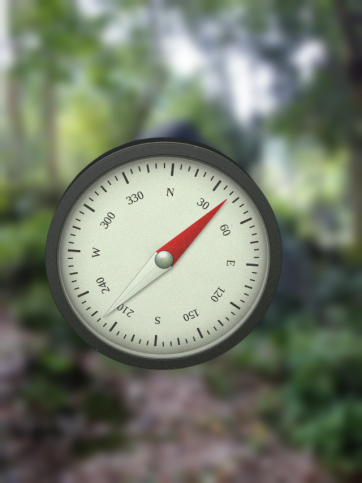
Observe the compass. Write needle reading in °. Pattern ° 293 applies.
° 40
